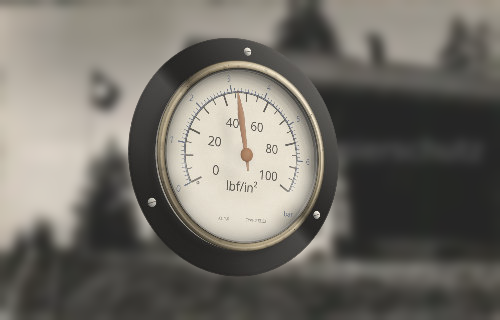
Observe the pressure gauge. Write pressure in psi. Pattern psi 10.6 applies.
psi 45
